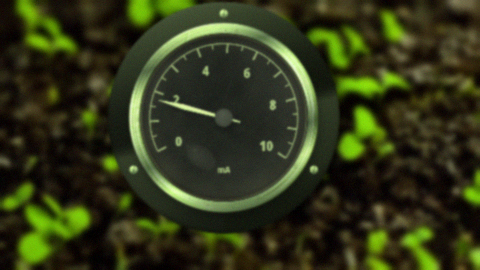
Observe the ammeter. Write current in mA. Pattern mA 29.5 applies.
mA 1.75
